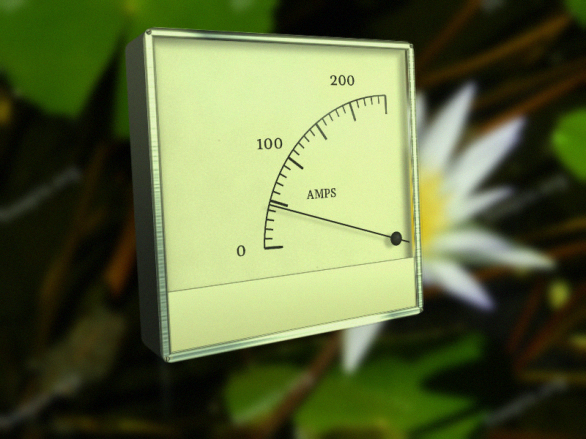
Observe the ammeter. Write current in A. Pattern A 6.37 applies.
A 45
